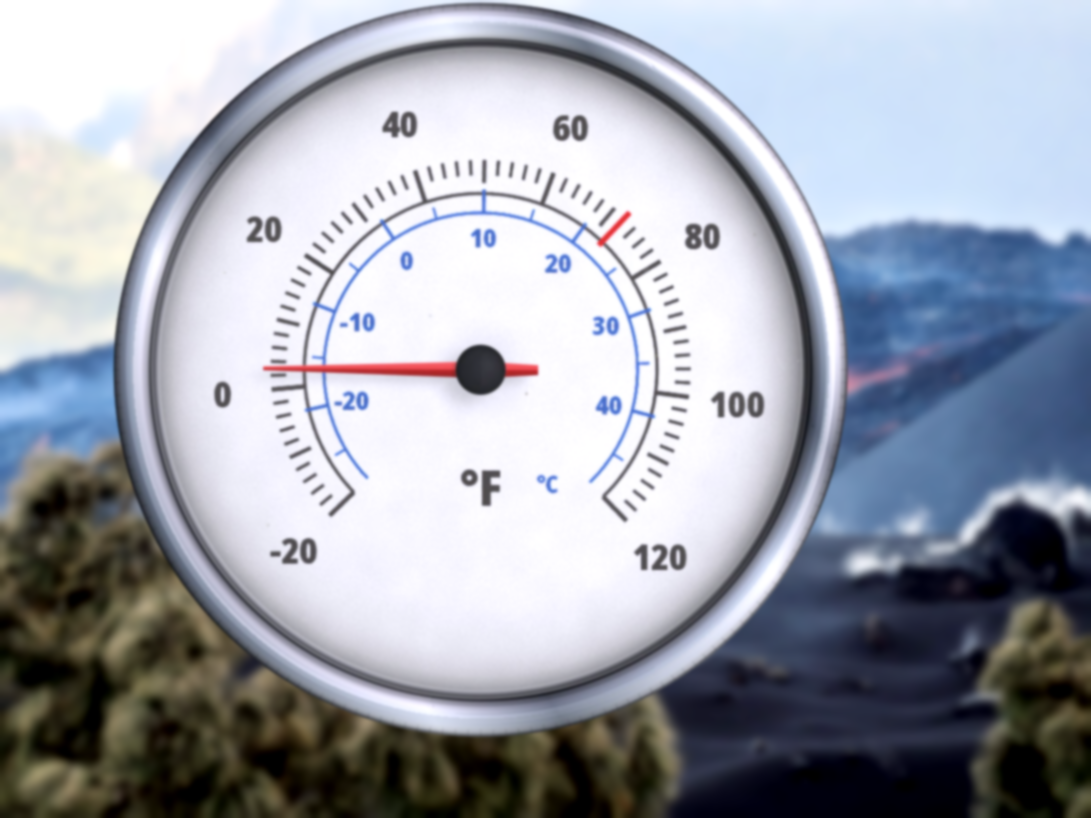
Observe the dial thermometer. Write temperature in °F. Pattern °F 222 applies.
°F 3
